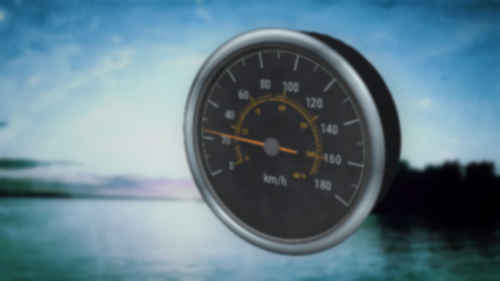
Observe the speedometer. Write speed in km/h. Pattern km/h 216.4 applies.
km/h 25
